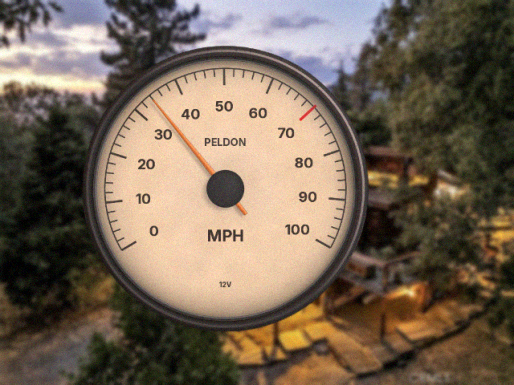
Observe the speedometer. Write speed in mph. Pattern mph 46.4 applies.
mph 34
